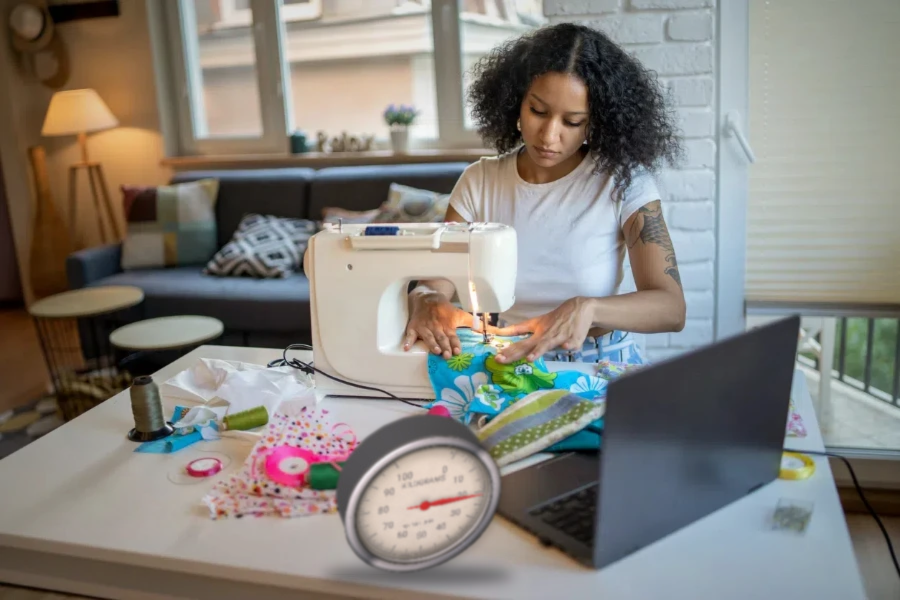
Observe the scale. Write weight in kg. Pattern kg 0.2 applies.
kg 20
